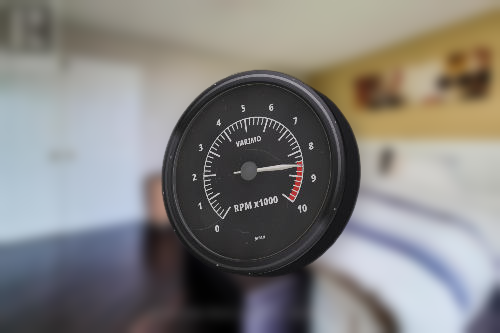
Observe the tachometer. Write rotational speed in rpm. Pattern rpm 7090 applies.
rpm 8600
